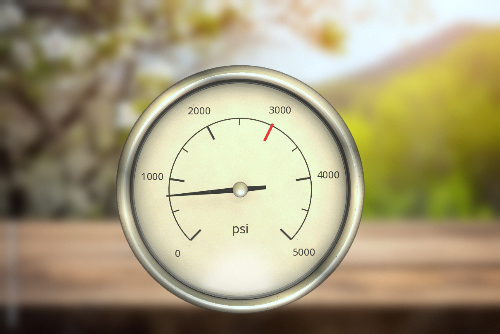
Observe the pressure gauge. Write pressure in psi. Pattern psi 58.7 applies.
psi 750
